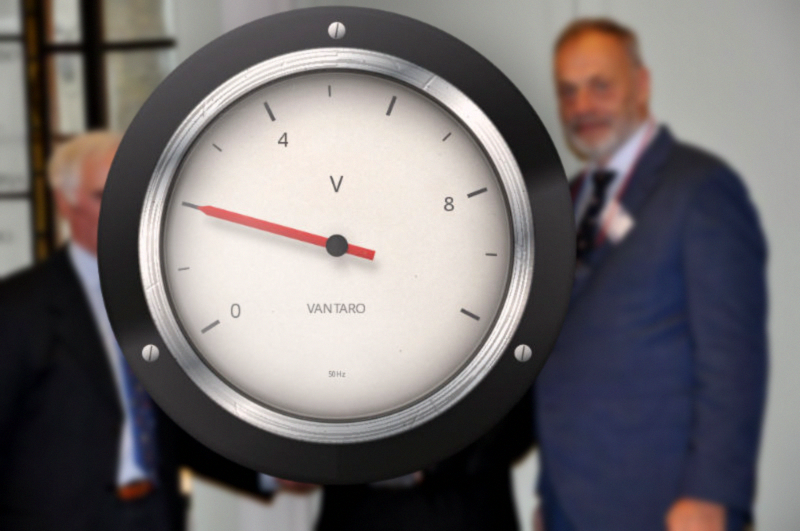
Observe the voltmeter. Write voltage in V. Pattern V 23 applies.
V 2
